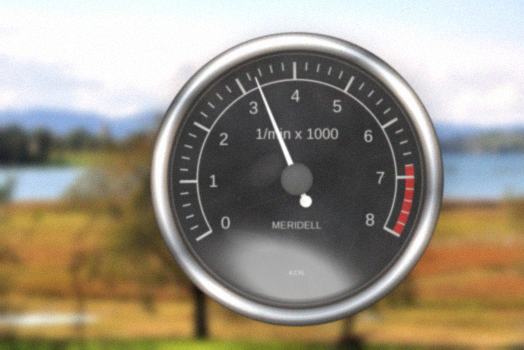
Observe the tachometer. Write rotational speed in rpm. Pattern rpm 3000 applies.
rpm 3300
